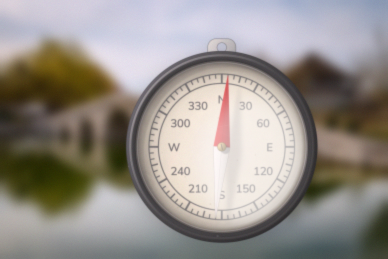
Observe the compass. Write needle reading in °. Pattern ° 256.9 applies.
° 5
